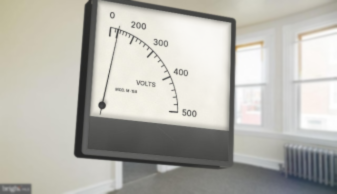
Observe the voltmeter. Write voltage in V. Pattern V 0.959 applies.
V 100
